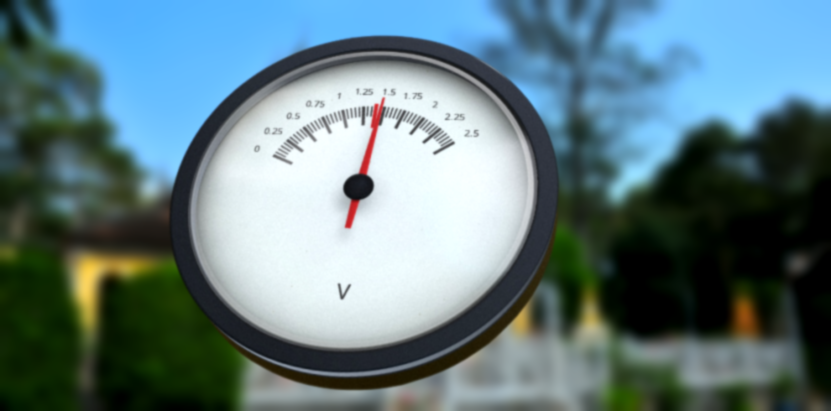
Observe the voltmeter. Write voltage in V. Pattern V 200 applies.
V 1.5
